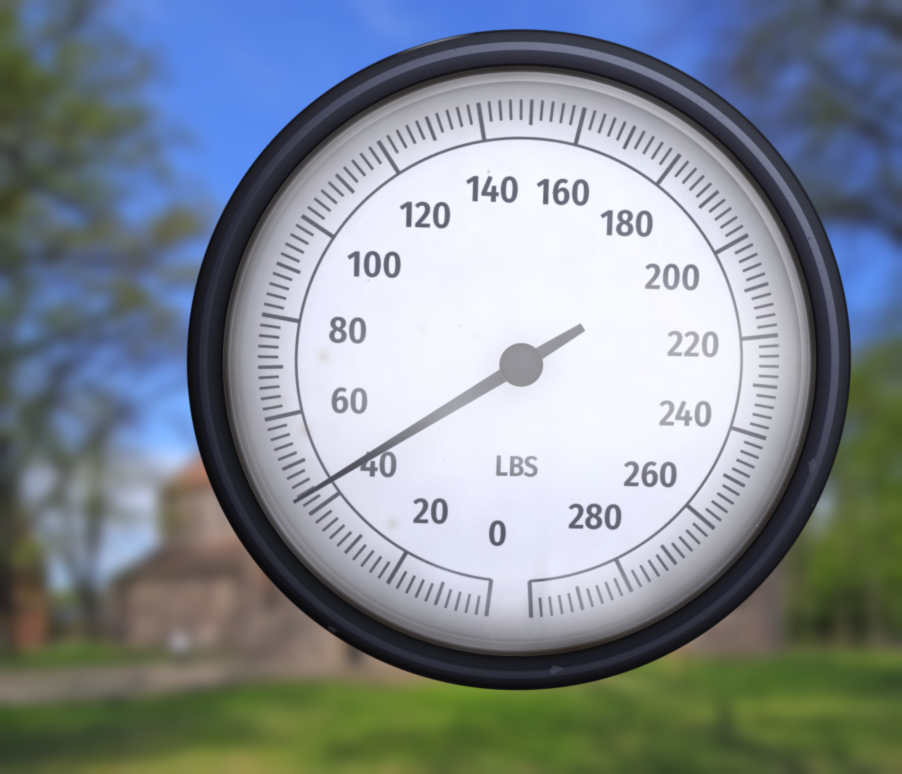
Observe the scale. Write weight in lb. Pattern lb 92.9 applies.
lb 44
